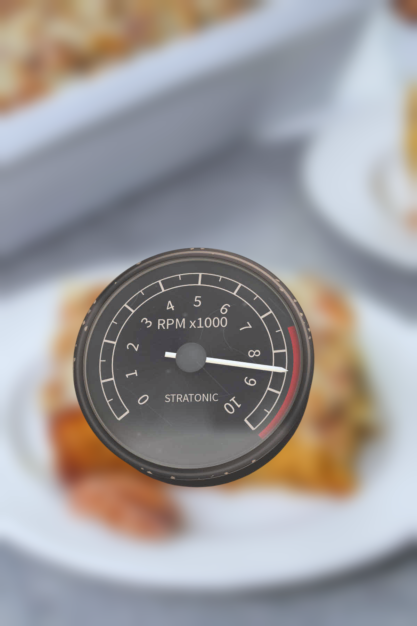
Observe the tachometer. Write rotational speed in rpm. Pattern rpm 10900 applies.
rpm 8500
